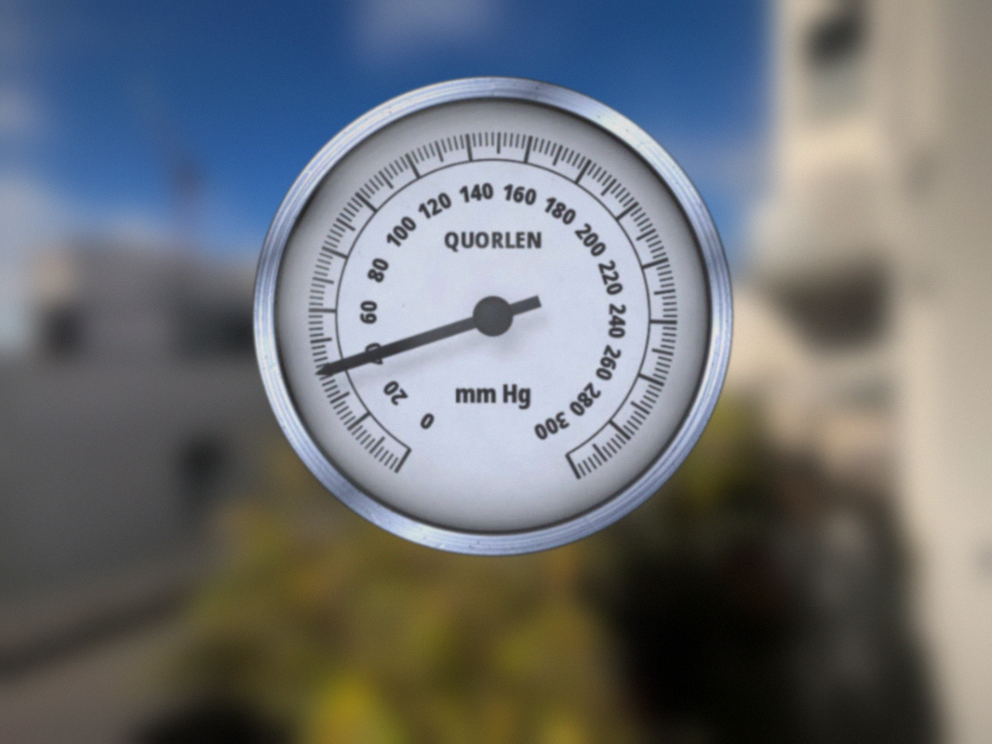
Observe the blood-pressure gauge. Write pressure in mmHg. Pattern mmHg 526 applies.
mmHg 40
